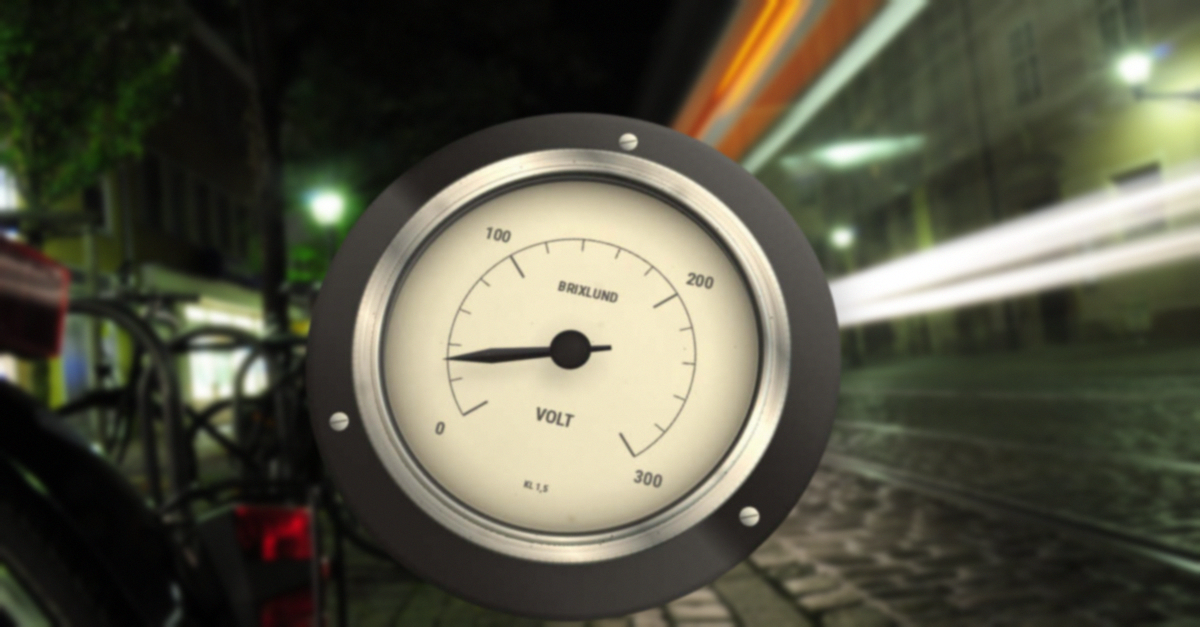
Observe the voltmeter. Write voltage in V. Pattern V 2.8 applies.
V 30
